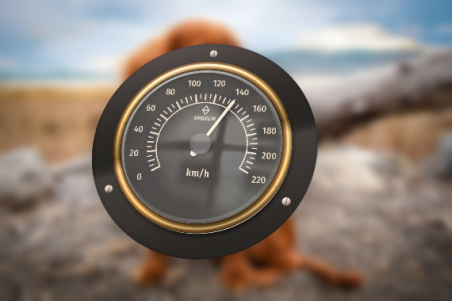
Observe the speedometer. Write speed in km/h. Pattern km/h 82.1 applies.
km/h 140
